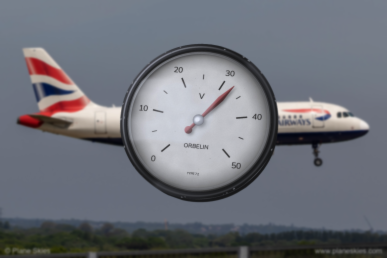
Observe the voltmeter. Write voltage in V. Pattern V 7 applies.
V 32.5
